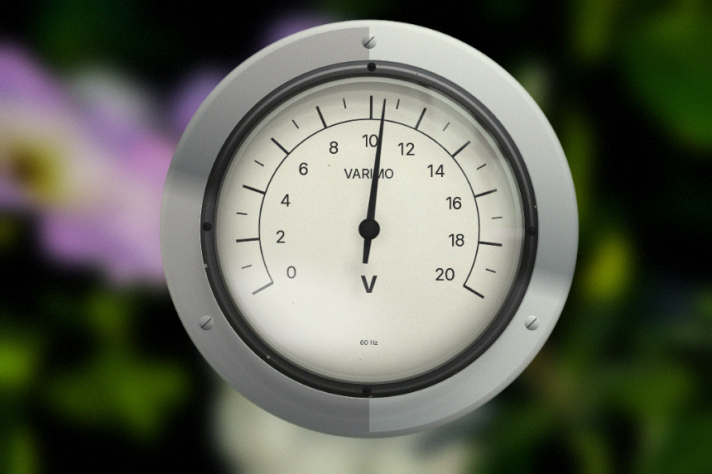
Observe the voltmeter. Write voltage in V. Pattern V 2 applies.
V 10.5
